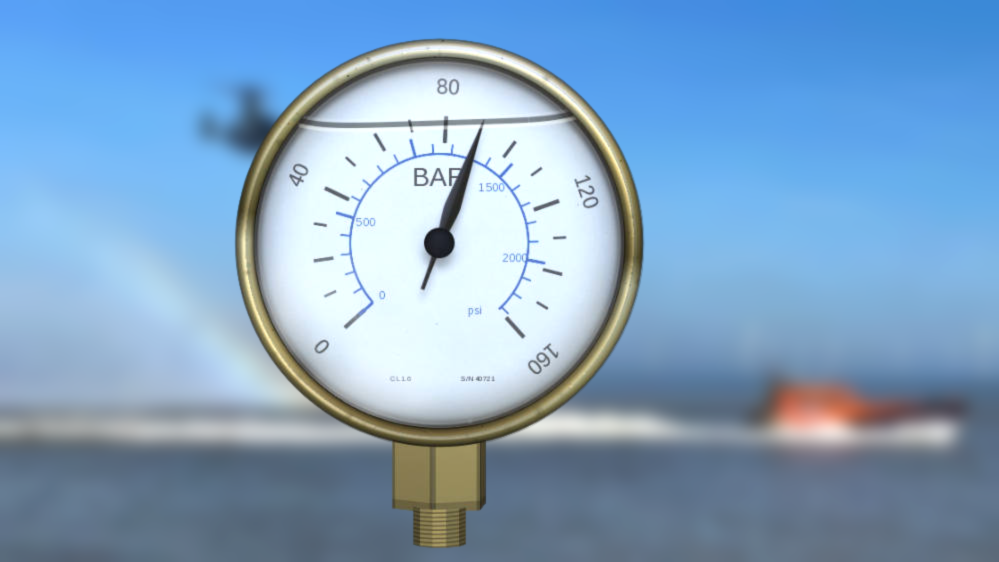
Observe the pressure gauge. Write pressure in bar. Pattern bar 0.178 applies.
bar 90
